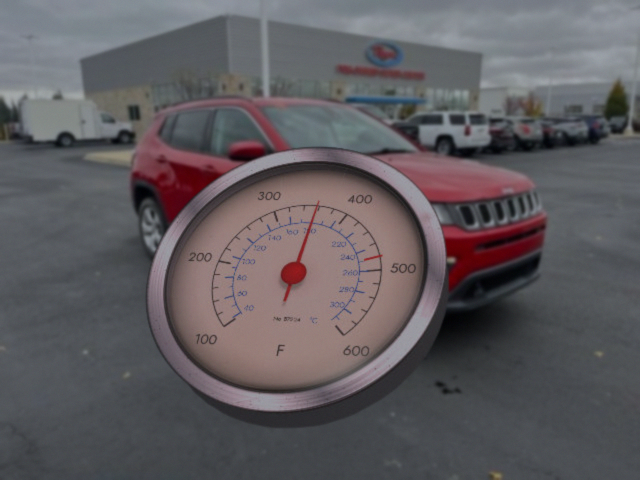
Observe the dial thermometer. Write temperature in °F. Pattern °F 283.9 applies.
°F 360
